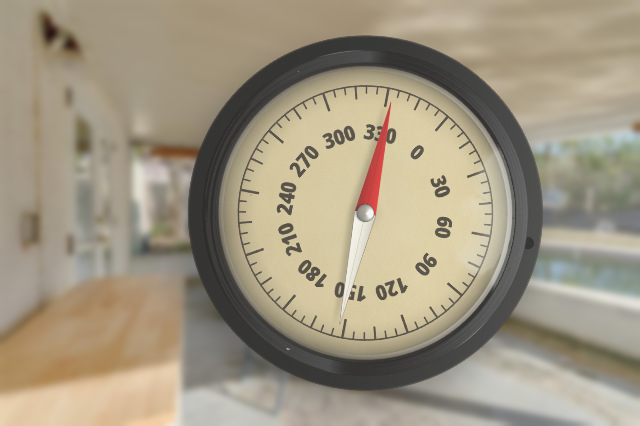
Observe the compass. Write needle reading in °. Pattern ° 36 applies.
° 332.5
